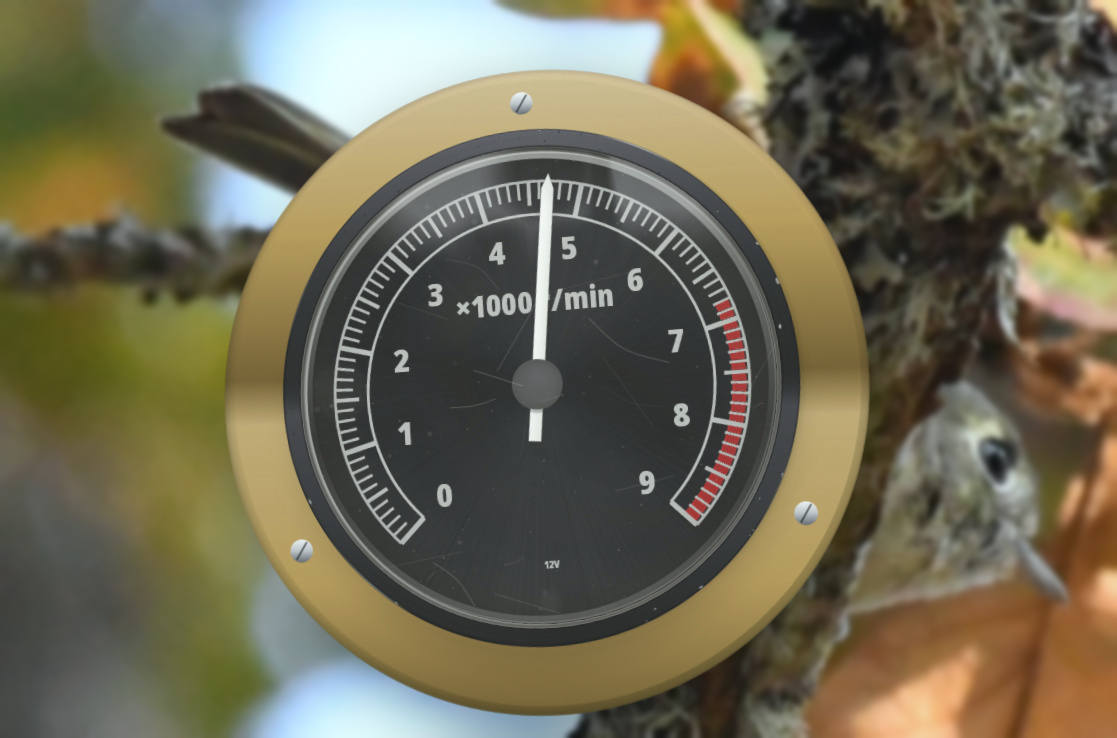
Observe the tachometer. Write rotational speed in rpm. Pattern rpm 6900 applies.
rpm 4700
